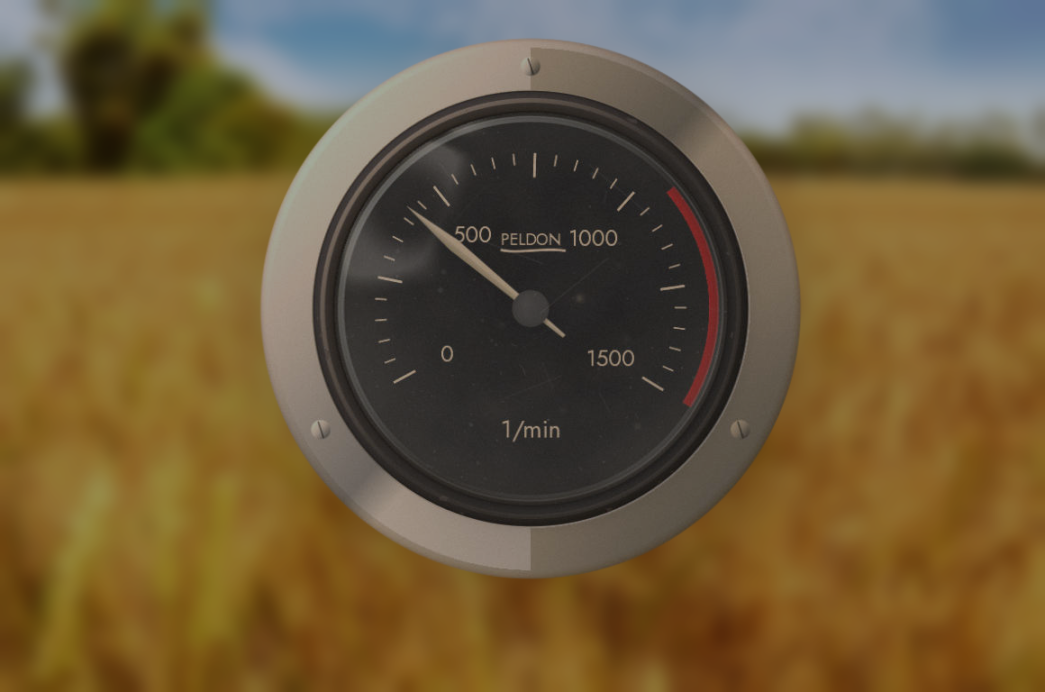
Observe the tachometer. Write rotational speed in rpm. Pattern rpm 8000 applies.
rpm 425
